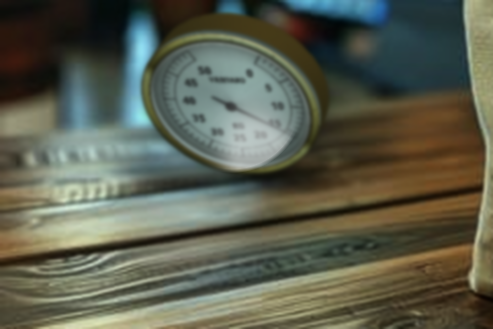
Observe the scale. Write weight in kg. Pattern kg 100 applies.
kg 15
